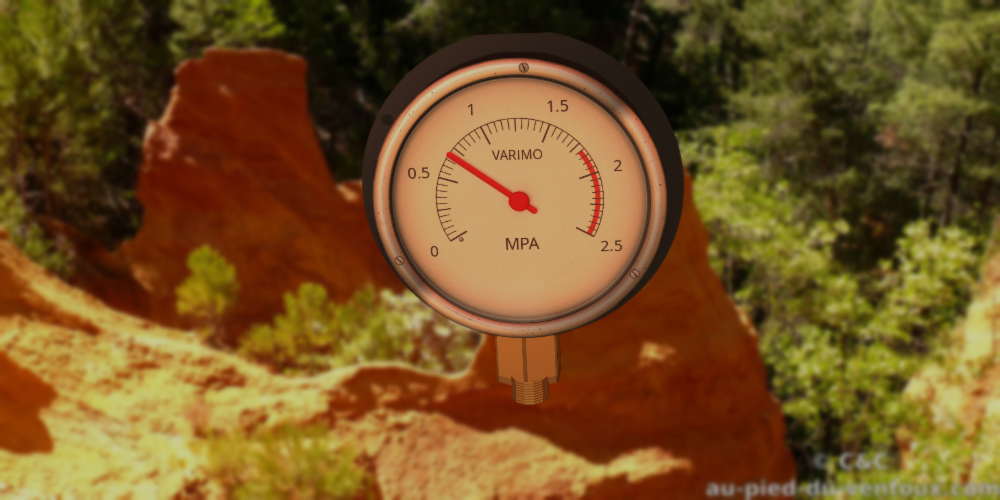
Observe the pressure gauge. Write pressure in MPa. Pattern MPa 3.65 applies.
MPa 0.7
